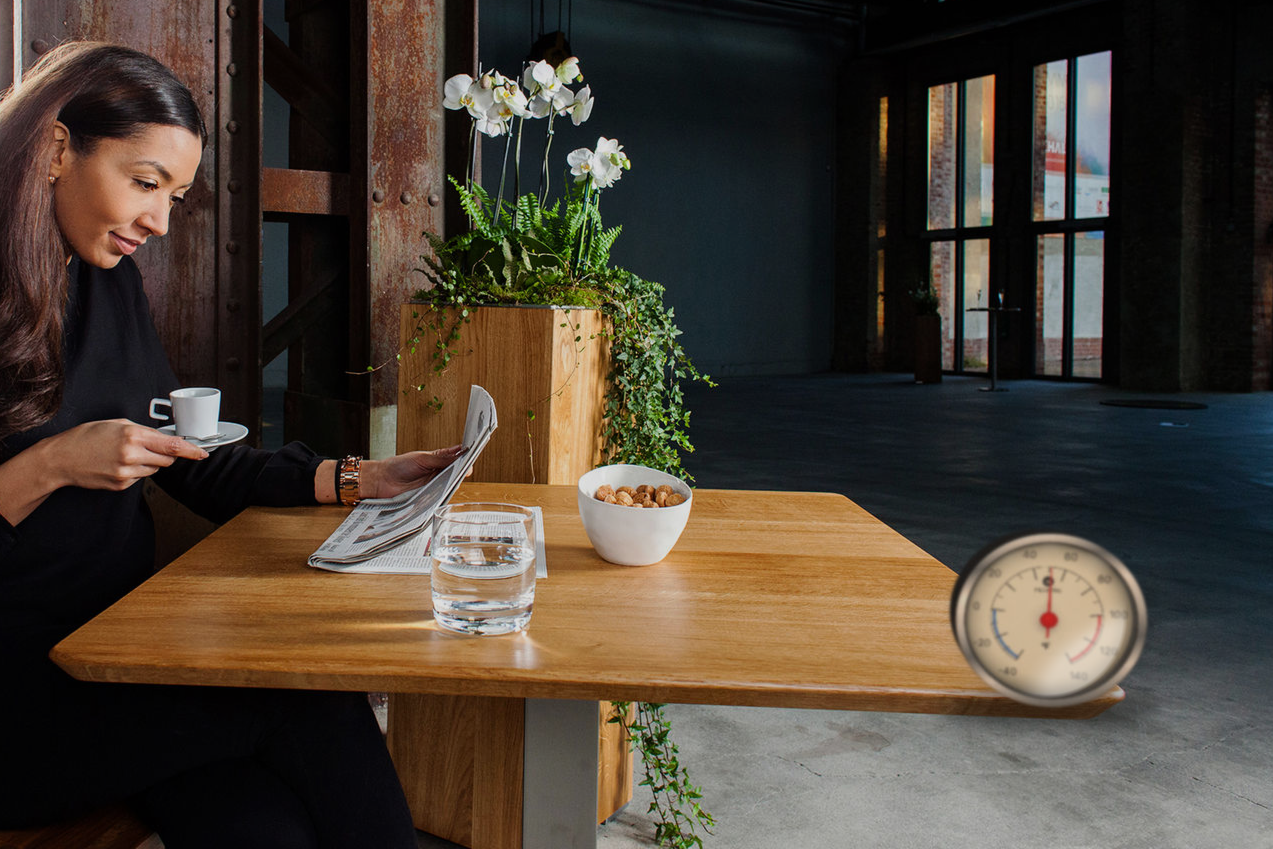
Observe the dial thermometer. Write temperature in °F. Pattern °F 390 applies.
°F 50
